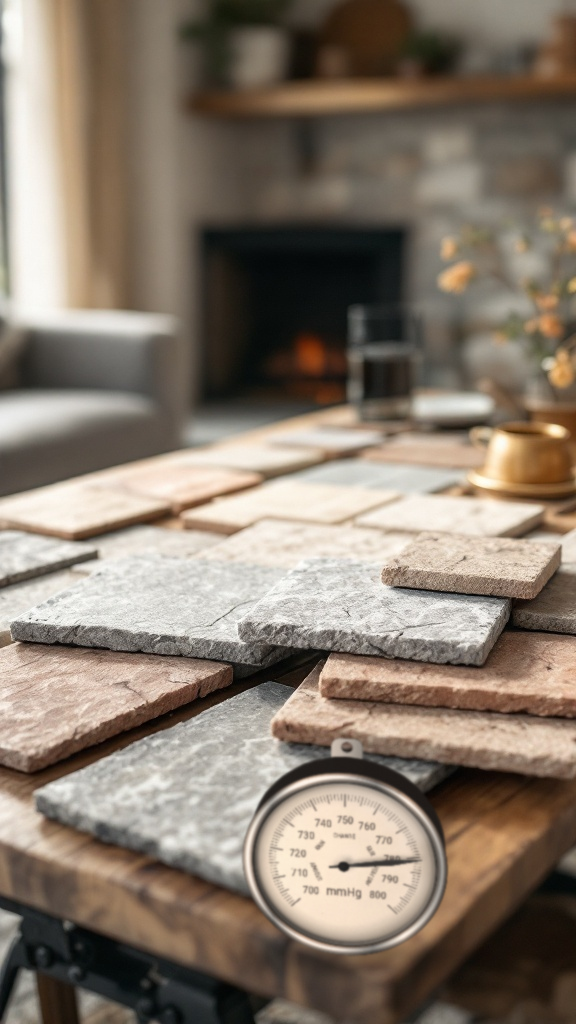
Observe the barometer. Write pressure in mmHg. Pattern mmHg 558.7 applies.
mmHg 780
